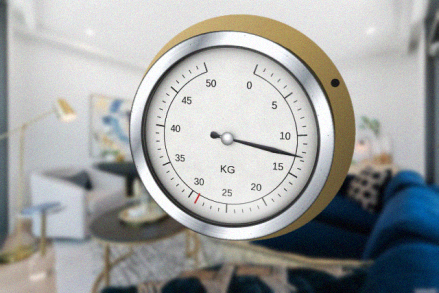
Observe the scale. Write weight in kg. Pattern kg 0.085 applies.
kg 12.5
